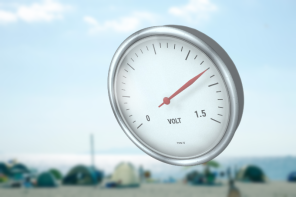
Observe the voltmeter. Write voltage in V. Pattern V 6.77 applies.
V 1.15
